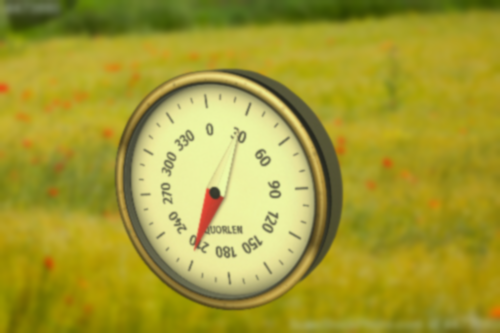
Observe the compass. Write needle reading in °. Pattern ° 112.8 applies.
° 210
